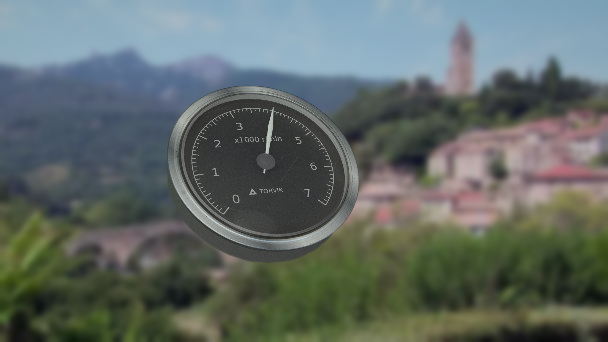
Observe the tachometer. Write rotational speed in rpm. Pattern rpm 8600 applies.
rpm 4000
